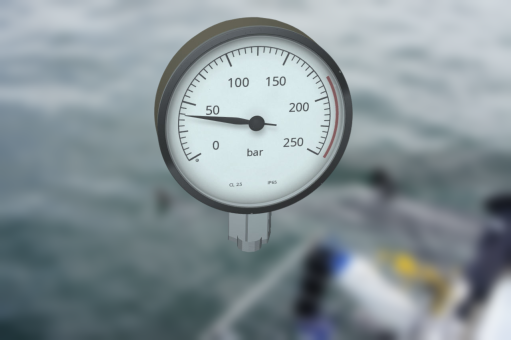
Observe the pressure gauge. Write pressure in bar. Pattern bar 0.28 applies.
bar 40
